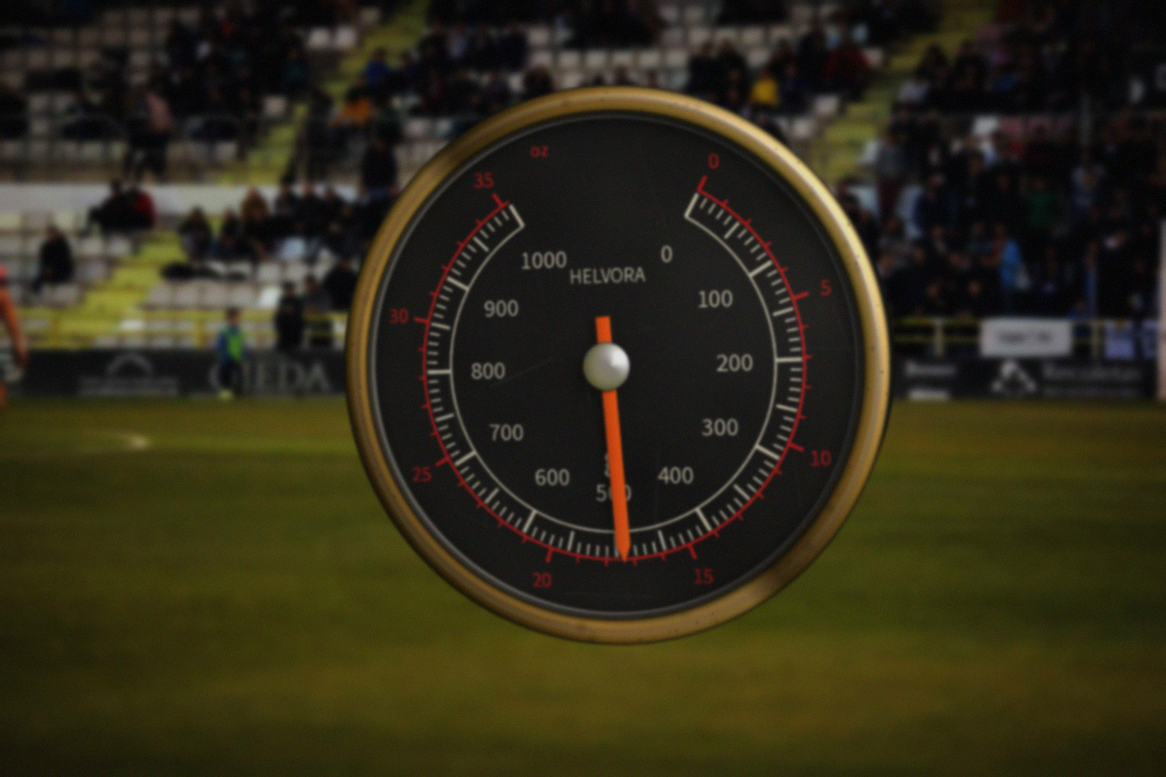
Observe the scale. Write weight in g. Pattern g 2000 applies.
g 490
